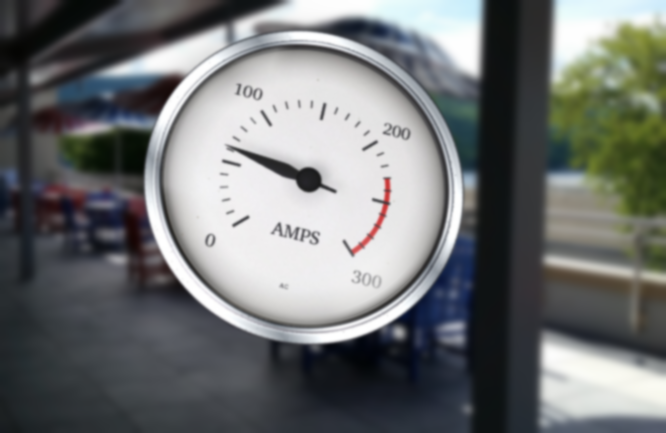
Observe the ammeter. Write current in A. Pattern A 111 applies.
A 60
